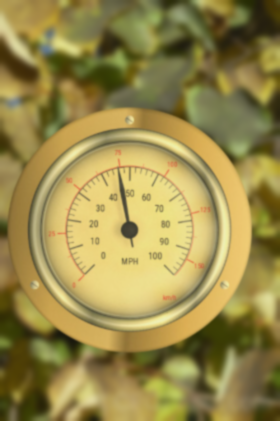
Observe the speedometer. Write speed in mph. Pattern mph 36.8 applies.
mph 46
